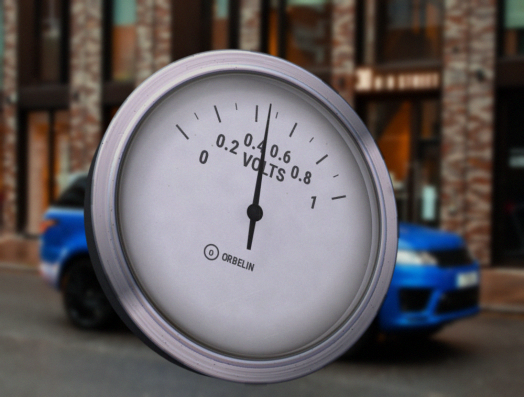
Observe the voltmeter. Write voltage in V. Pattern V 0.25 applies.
V 0.45
